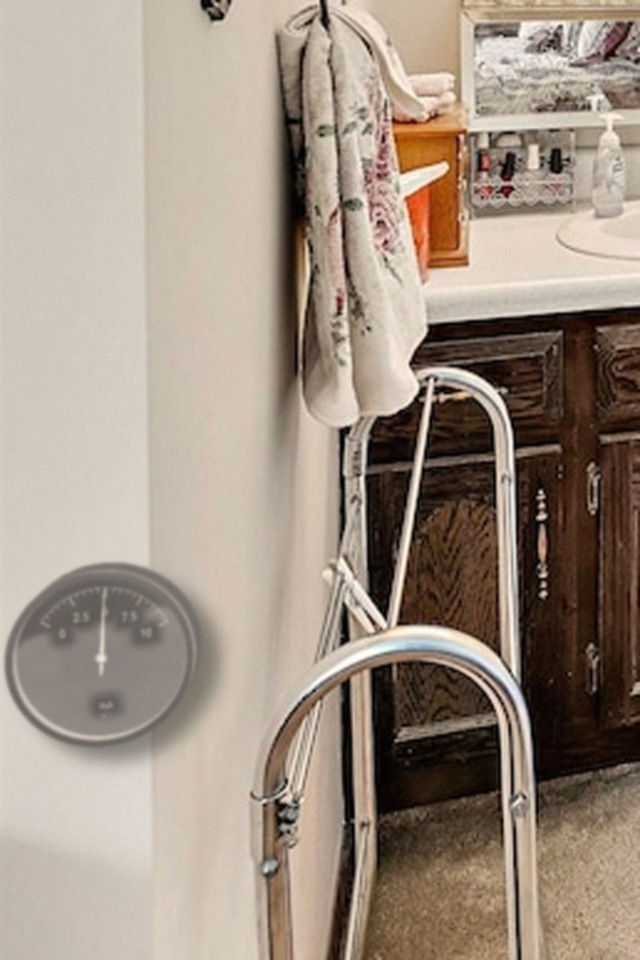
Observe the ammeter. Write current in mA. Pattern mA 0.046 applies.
mA 5
